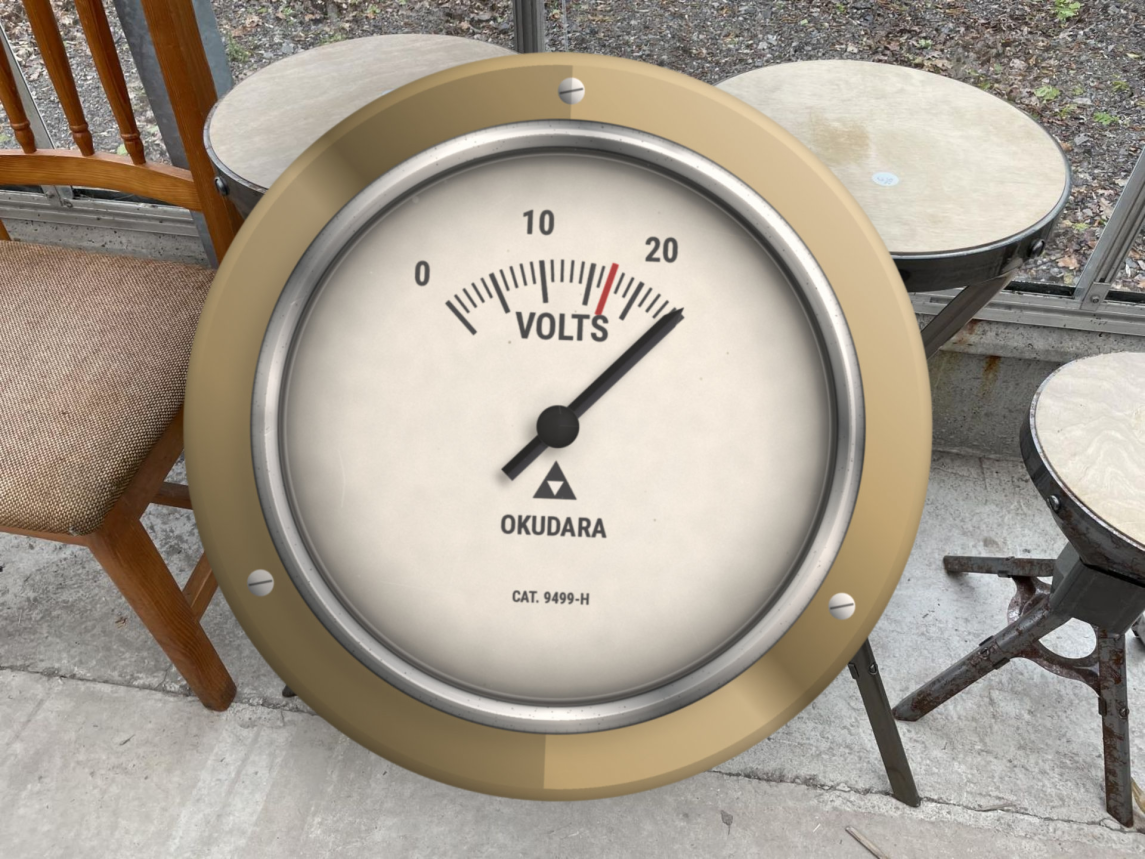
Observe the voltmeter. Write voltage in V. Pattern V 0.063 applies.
V 24.5
